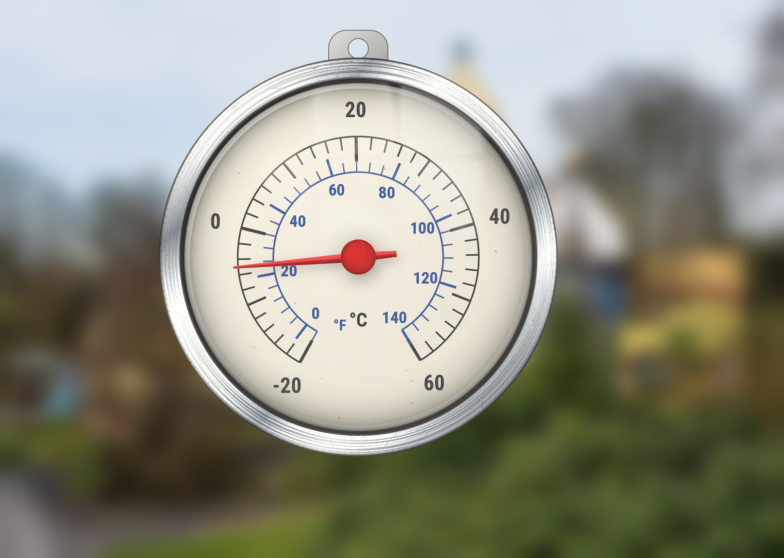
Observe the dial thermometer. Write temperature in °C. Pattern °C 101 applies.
°C -5
